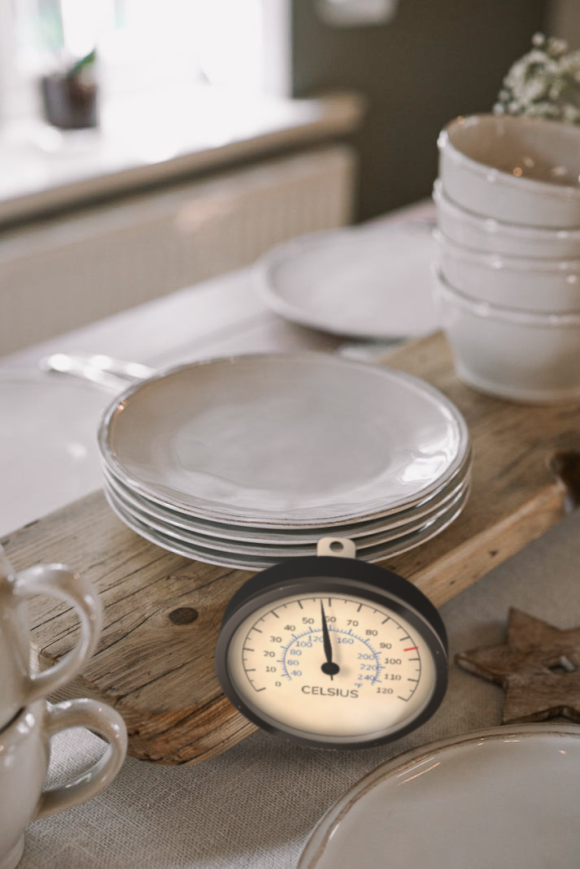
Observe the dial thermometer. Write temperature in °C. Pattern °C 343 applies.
°C 57.5
